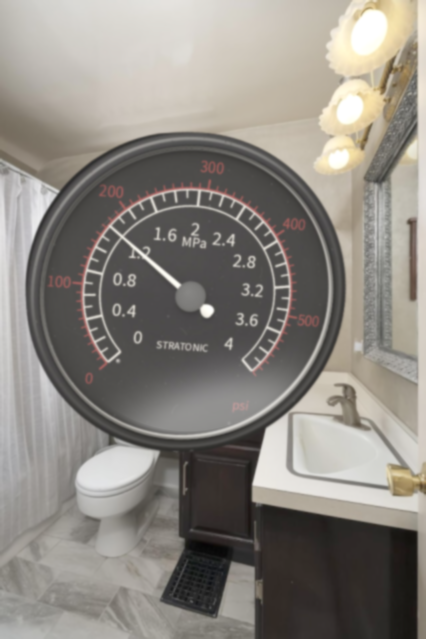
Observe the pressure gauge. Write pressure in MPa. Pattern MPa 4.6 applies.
MPa 1.2
